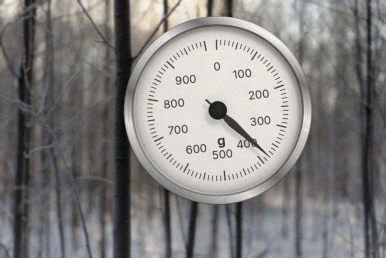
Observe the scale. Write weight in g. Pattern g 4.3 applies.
g 380
